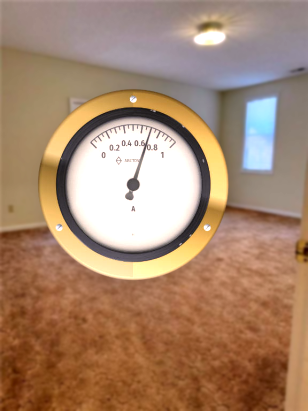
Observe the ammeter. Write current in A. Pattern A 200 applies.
A 0.7
